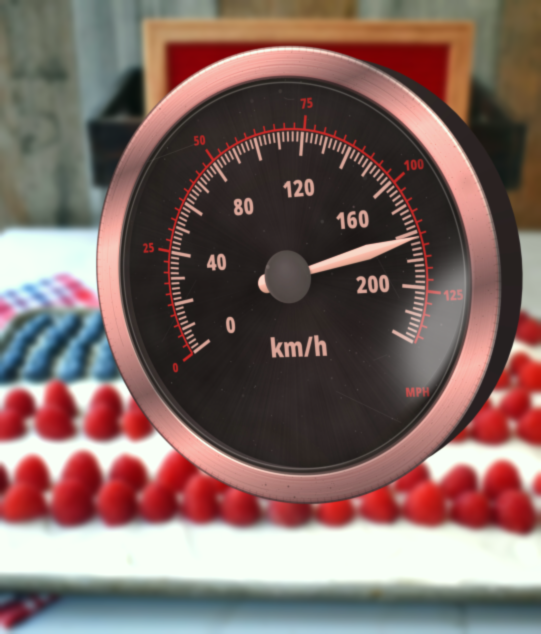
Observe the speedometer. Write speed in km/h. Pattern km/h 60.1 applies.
km/h 182
